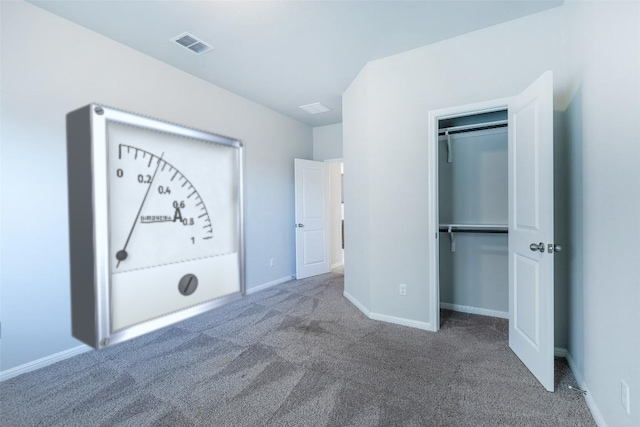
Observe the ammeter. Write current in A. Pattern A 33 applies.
A 0.25
